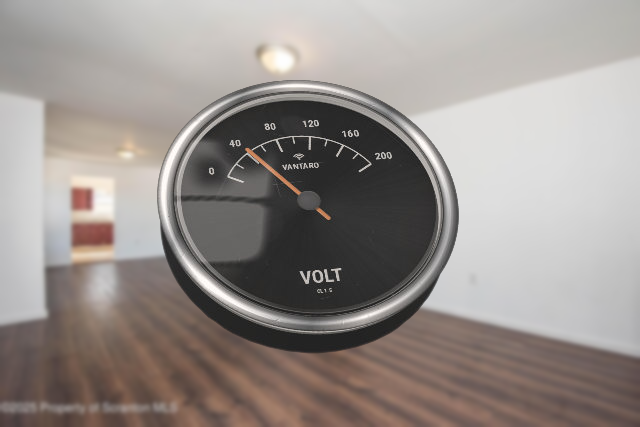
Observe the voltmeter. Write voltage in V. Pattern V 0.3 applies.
V 40
